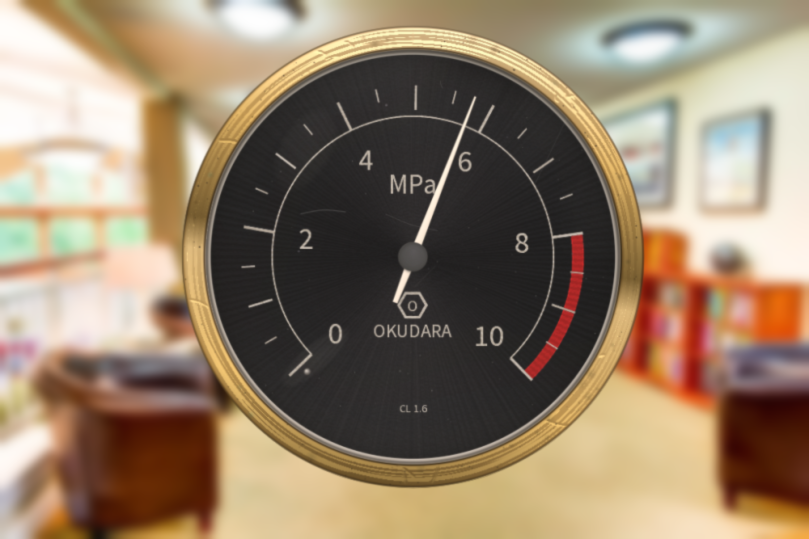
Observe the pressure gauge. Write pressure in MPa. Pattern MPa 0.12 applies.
MPa 5.75
